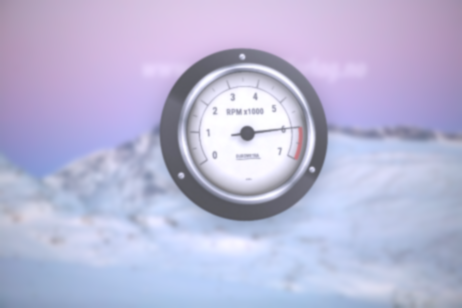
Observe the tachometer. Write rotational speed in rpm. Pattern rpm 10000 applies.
rpm 6000
